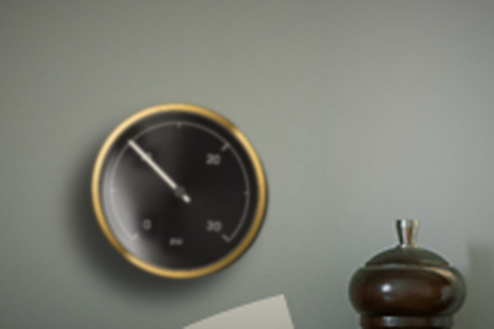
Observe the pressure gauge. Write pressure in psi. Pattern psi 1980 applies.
psi 10
